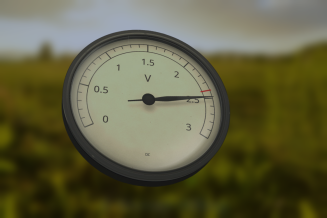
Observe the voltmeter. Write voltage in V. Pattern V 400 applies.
V 2.5
